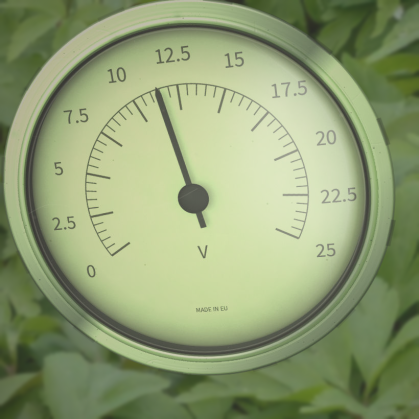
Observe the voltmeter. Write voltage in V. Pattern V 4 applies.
V 11.5
